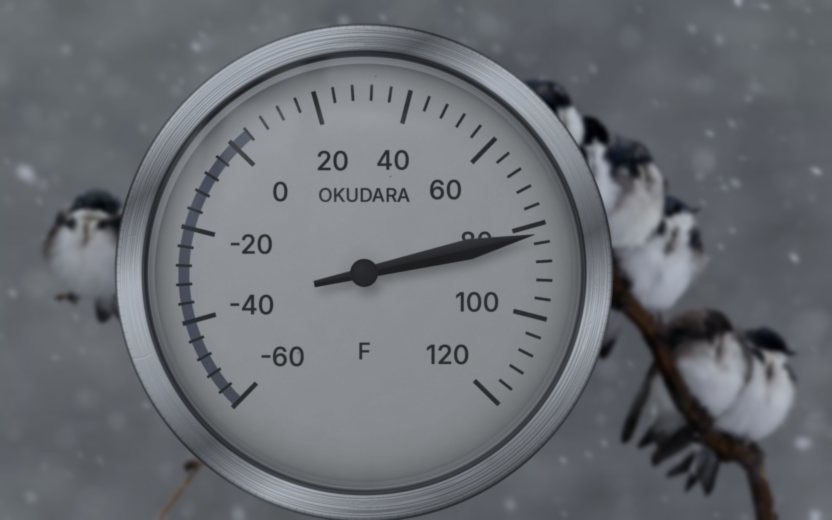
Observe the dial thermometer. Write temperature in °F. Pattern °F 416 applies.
°F 82
